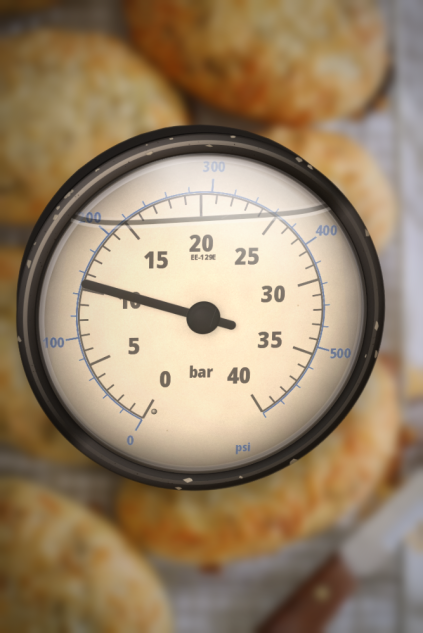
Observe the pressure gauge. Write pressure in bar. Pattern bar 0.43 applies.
bar 10.5
